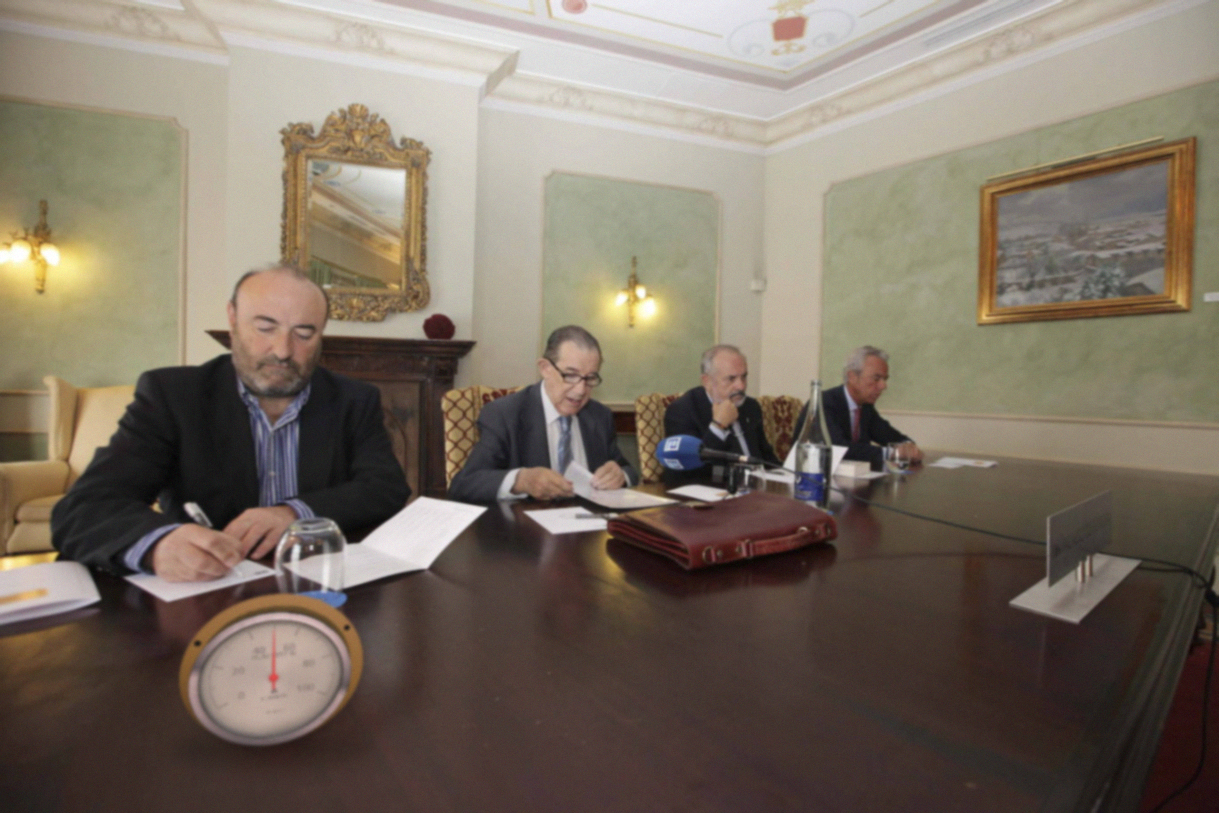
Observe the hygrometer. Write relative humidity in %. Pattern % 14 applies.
% 50
